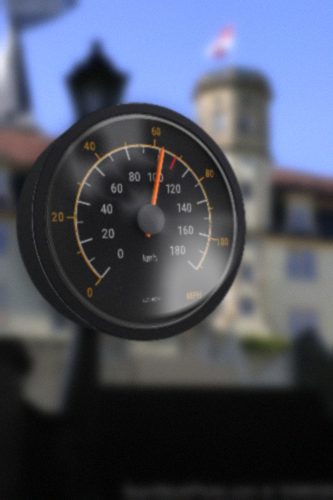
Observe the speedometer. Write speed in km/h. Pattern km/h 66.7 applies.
km/h 100
